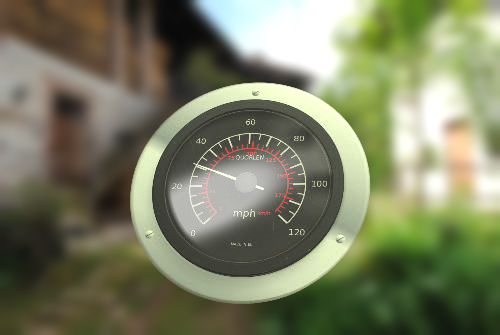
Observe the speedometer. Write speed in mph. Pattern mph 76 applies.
mph 30
